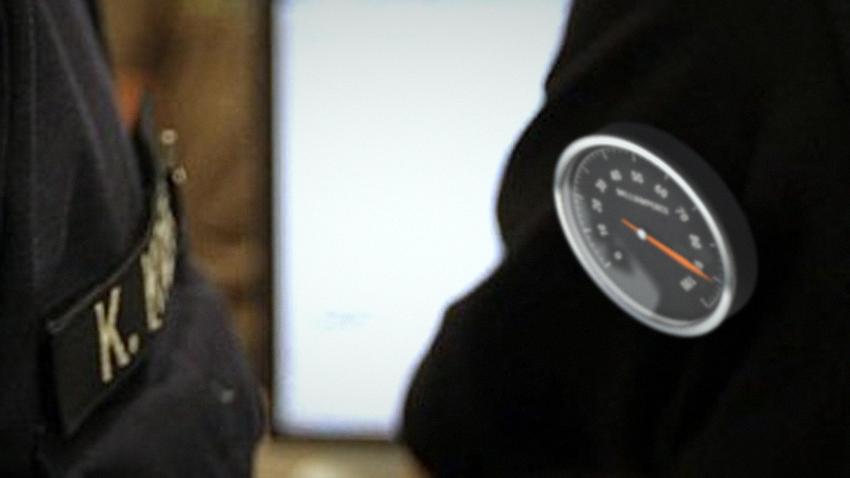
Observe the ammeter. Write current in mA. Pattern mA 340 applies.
mA 90
